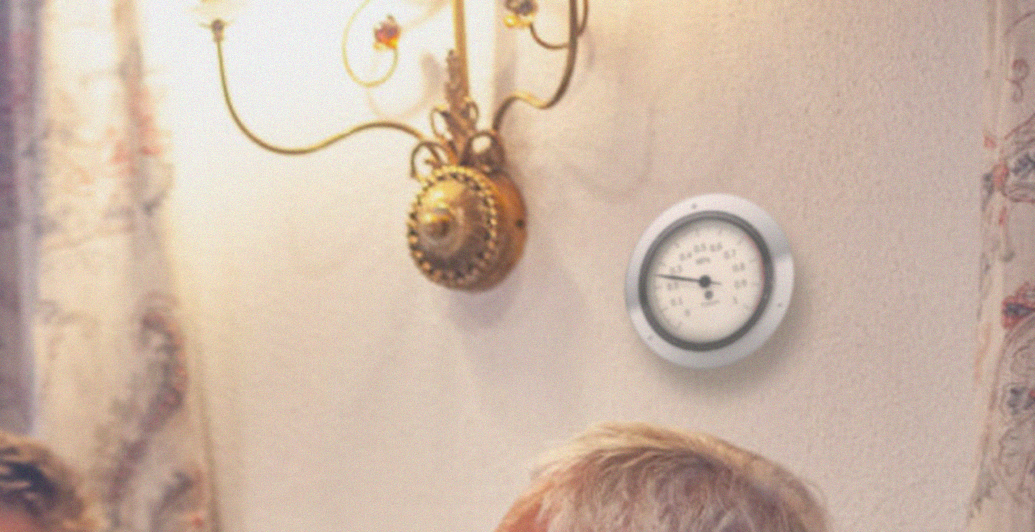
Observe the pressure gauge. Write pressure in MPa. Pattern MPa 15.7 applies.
MPa 0.25
